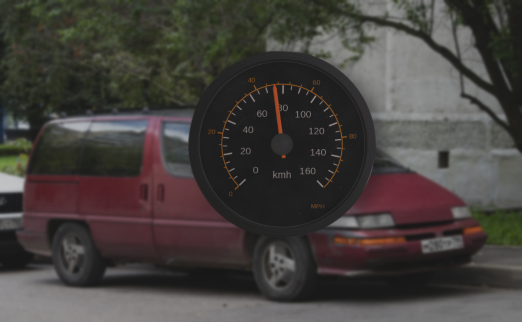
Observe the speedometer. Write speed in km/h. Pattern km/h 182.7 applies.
km/h 75
